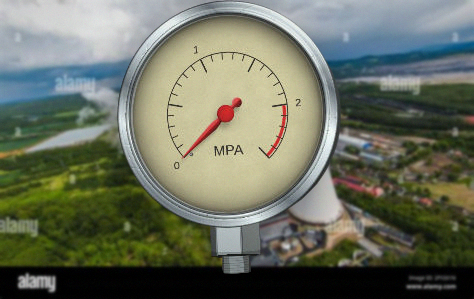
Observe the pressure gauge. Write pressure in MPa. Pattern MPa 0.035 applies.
MPa 0
